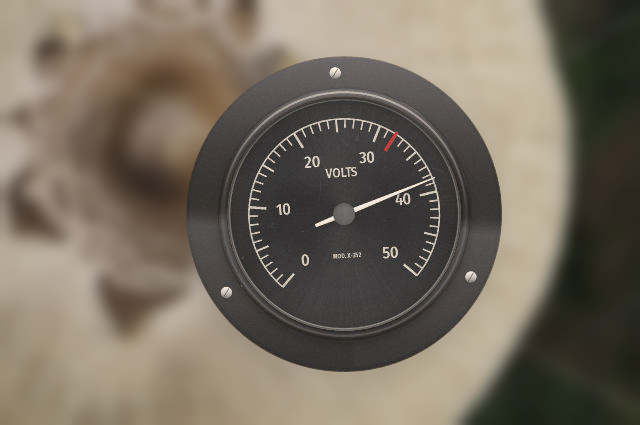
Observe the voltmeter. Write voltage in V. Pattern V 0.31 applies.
V 38.5
